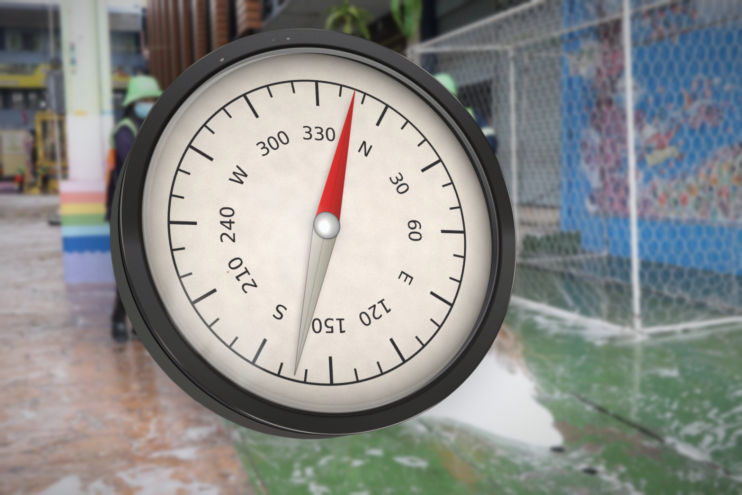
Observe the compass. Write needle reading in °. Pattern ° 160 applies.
° 345
